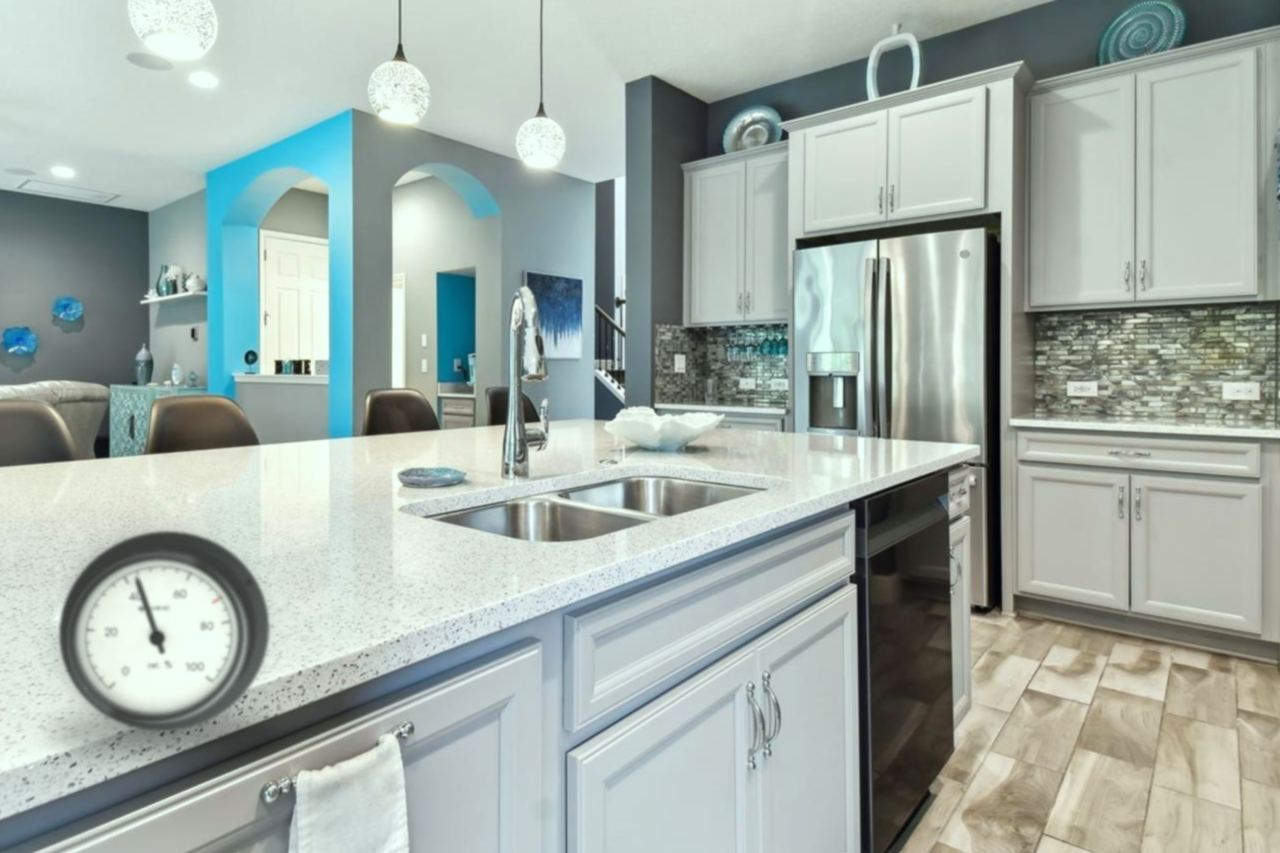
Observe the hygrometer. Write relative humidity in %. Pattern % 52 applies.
% 44
